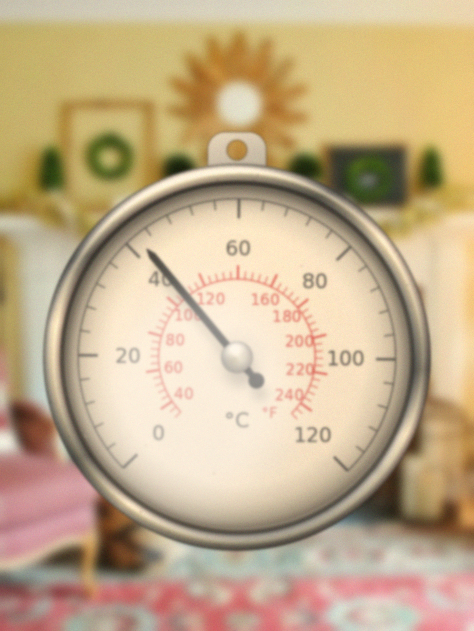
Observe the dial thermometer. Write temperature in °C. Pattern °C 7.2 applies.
°C 42
